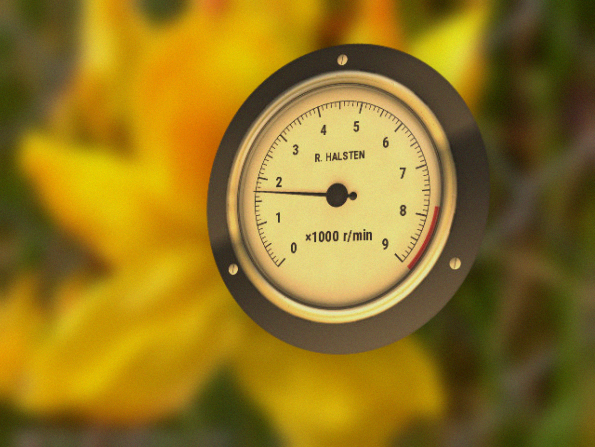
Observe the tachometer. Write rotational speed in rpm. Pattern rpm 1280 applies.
rpm 1700
